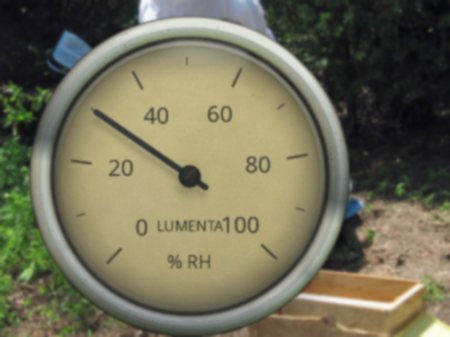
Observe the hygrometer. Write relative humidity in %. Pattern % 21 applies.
% 30
